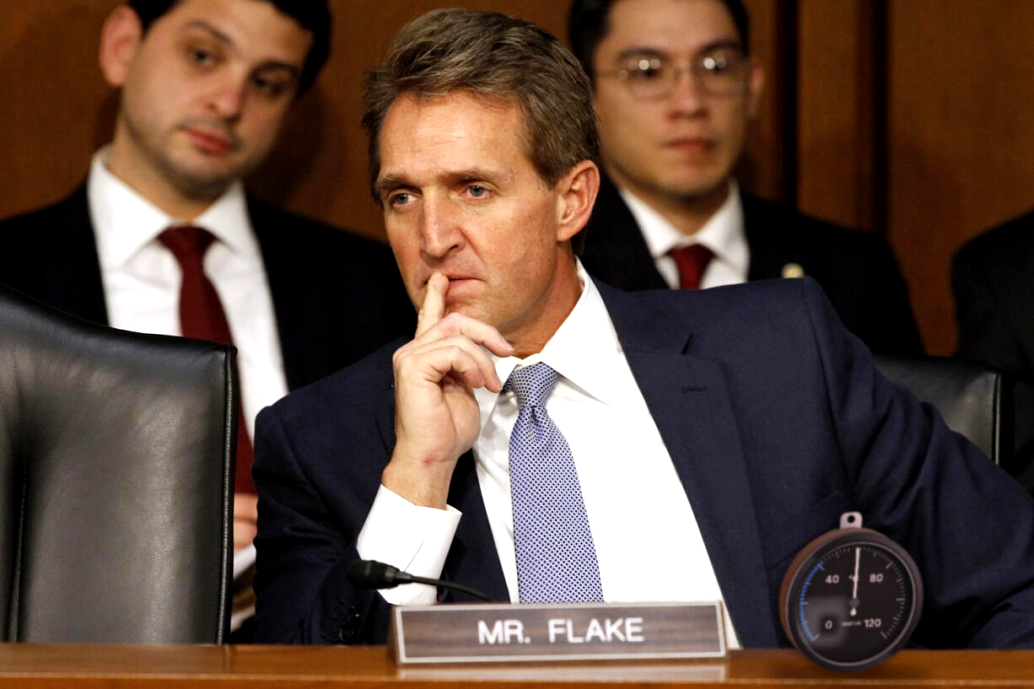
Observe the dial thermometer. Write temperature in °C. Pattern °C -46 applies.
°C 60
